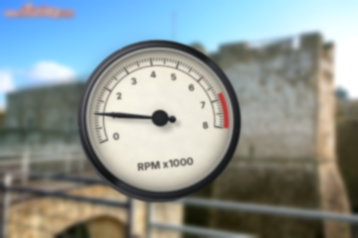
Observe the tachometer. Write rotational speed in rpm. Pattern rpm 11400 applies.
rpm 1000
